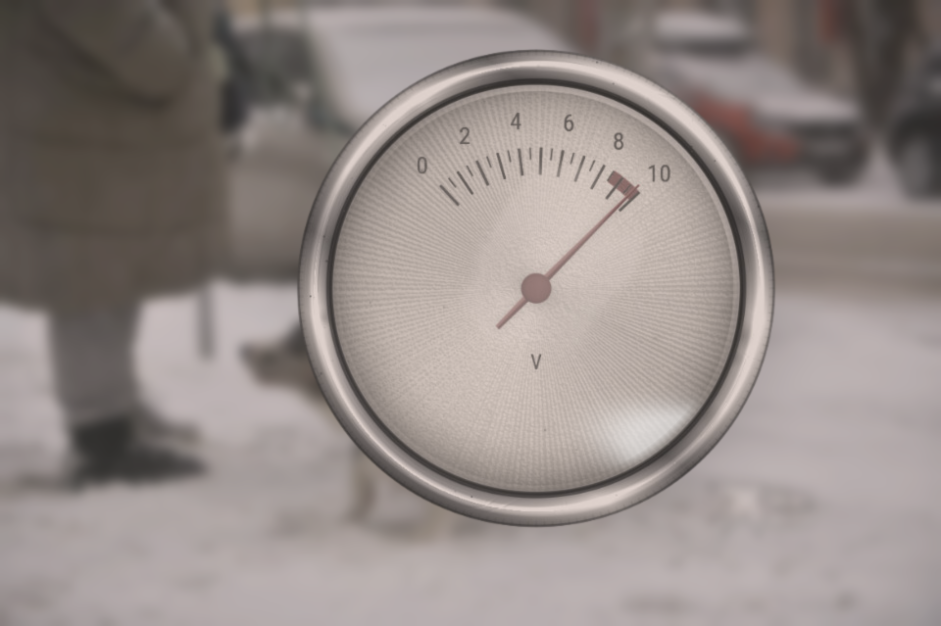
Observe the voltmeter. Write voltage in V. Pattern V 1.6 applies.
V 9.75
